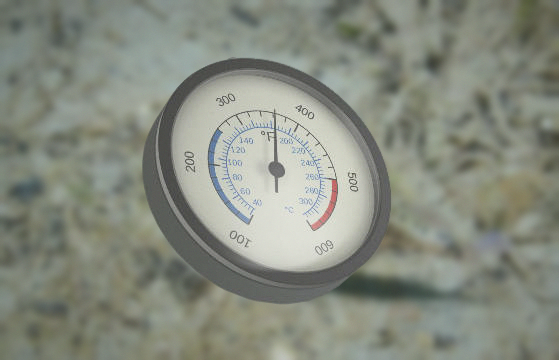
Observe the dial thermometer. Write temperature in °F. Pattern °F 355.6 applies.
°F 360
